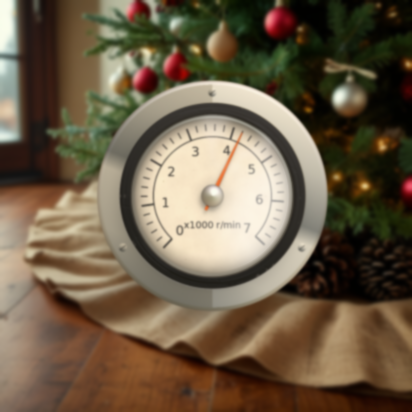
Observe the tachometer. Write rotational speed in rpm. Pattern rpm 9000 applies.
rpm 4200
